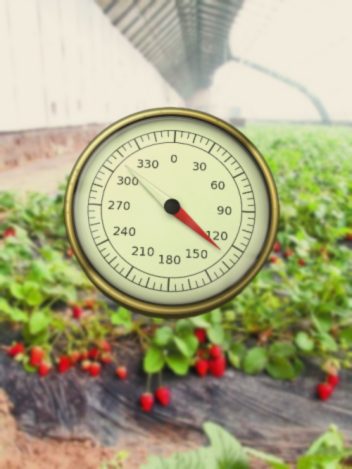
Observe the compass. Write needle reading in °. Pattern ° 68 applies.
° 130
